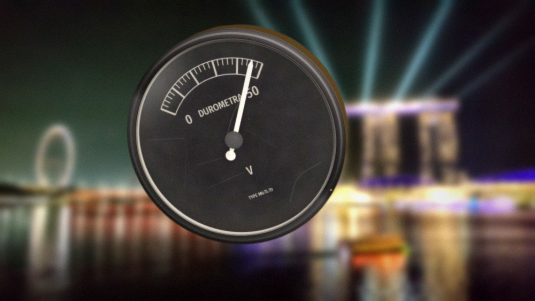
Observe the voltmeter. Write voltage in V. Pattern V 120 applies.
V 46
